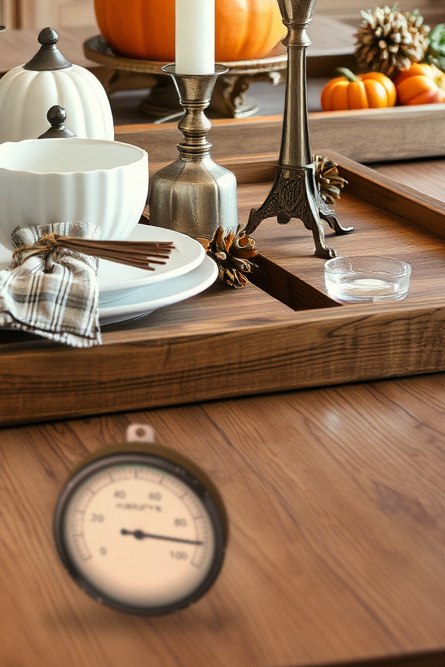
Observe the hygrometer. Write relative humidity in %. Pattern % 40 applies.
% 90
